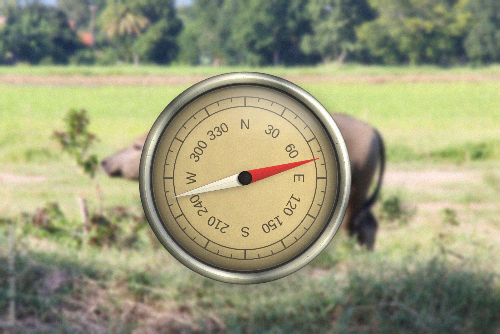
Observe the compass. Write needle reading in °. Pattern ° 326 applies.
° 75
